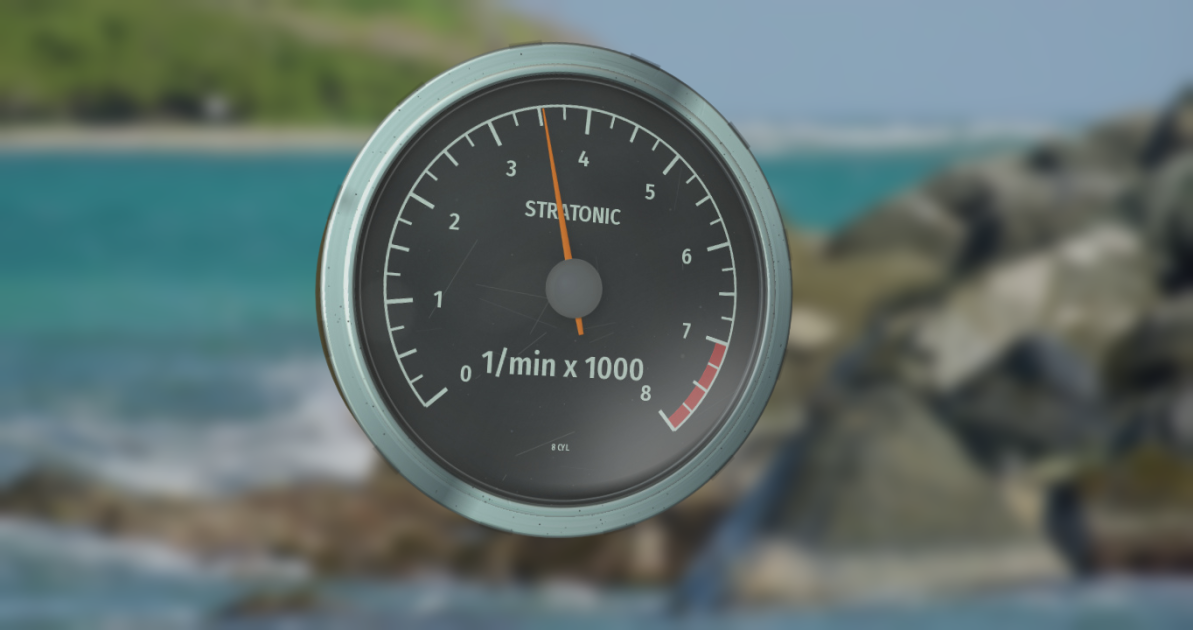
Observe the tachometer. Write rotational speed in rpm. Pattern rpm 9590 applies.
rpm 3500
